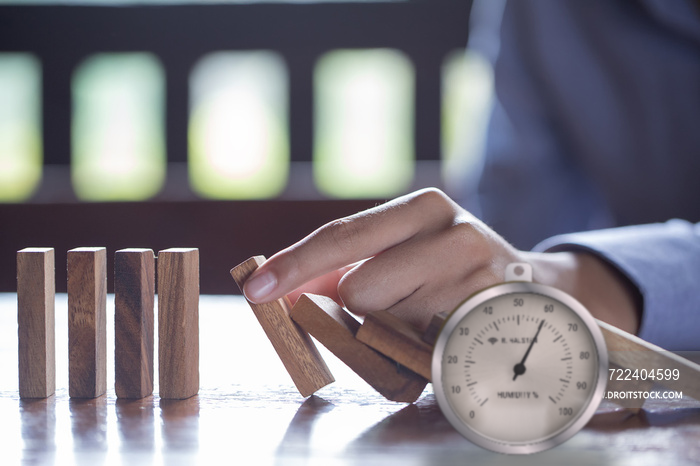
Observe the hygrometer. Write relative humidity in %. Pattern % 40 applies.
% 60
